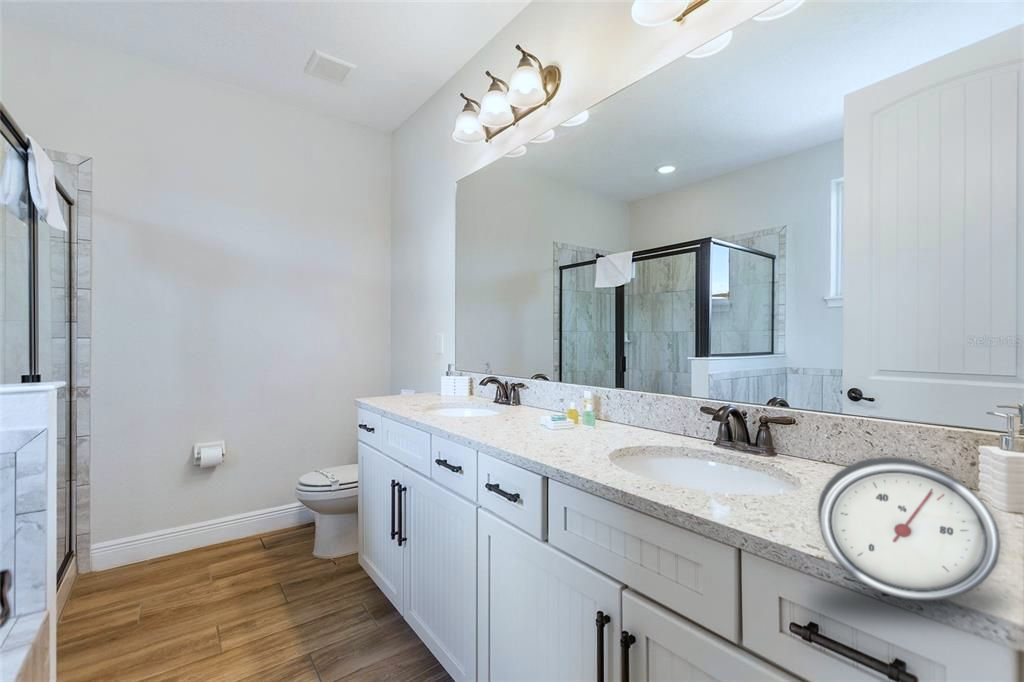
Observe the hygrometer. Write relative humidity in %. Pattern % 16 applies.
% 60
